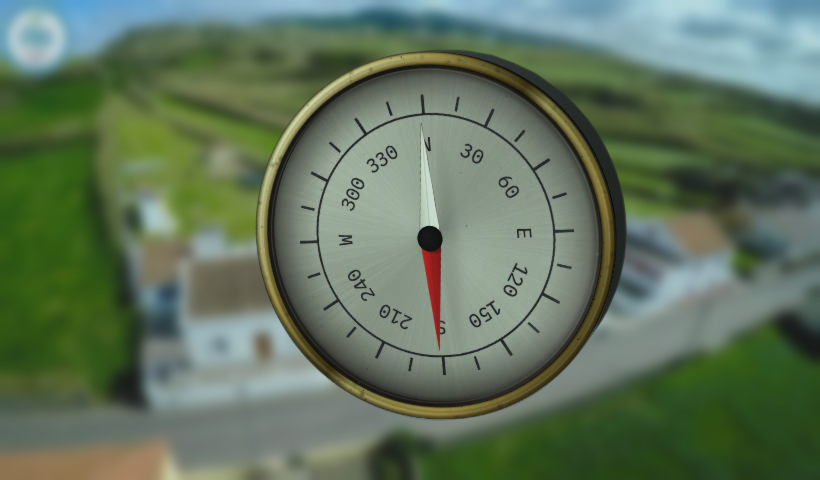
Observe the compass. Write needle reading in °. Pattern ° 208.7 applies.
° 180
